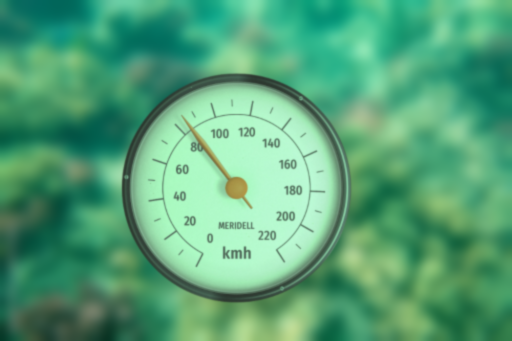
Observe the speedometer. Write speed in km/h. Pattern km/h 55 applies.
km/h 85
